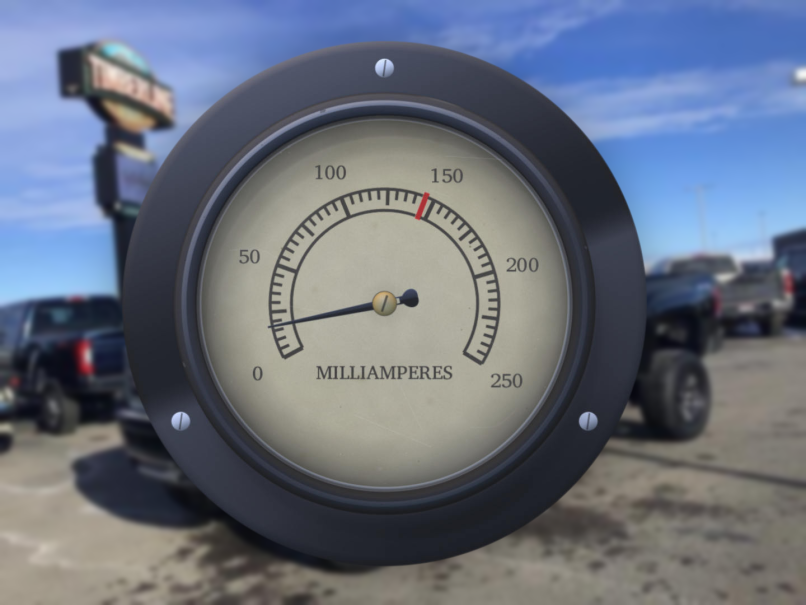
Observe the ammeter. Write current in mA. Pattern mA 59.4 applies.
mA 17.5
